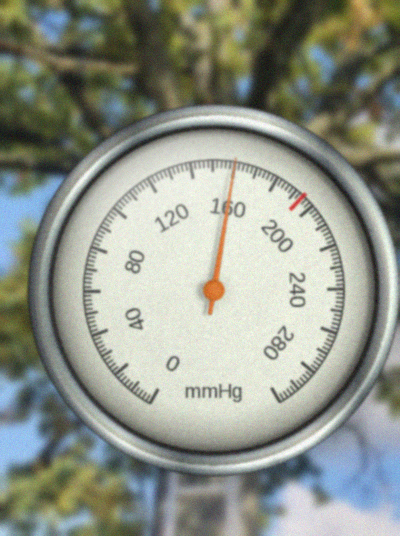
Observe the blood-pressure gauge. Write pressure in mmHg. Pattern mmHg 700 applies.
mmHg 160
